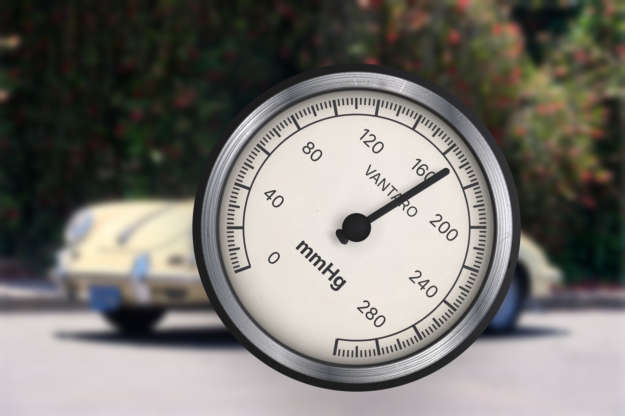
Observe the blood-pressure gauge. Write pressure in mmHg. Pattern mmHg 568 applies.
mmHg 168
